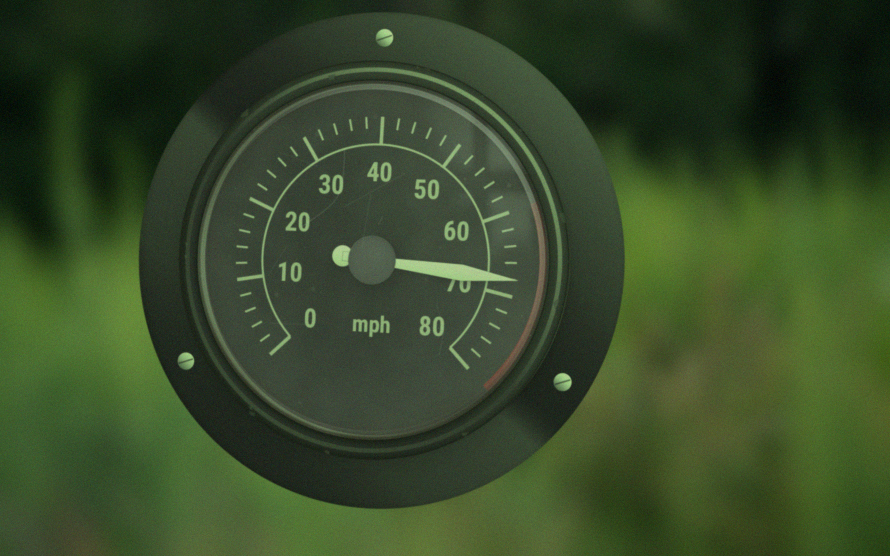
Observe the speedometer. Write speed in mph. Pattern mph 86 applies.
mph 68
